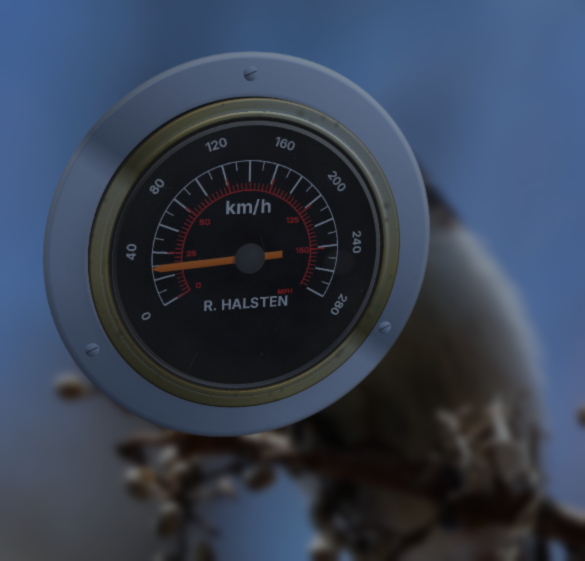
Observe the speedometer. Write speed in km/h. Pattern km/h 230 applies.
km/h 30
